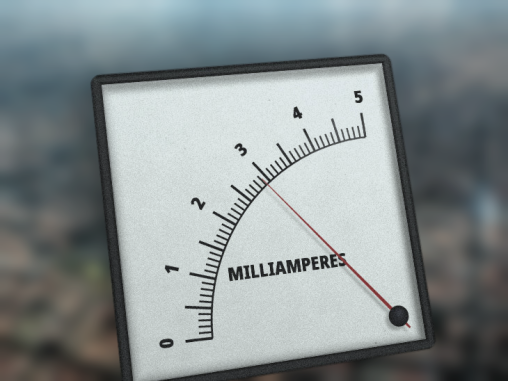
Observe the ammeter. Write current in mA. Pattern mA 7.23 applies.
mA 2.9
